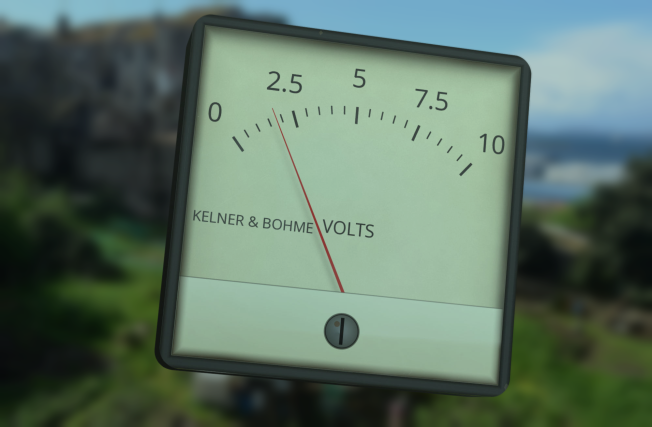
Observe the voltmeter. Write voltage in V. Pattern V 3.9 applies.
V 1.75
